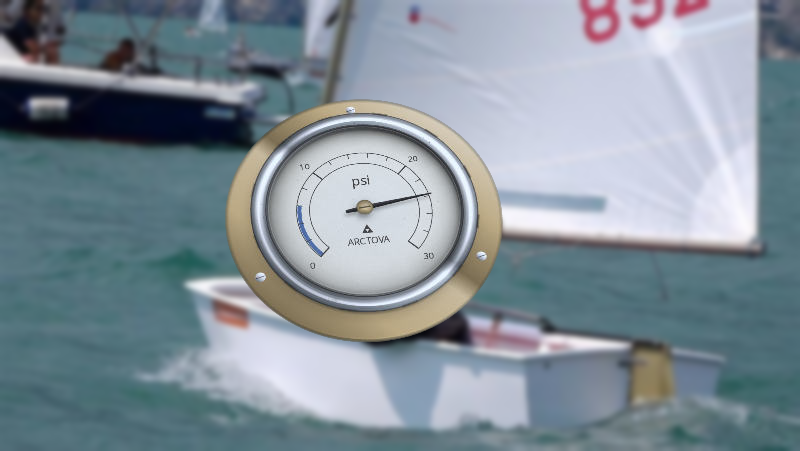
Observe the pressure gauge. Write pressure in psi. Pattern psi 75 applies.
psi 24
